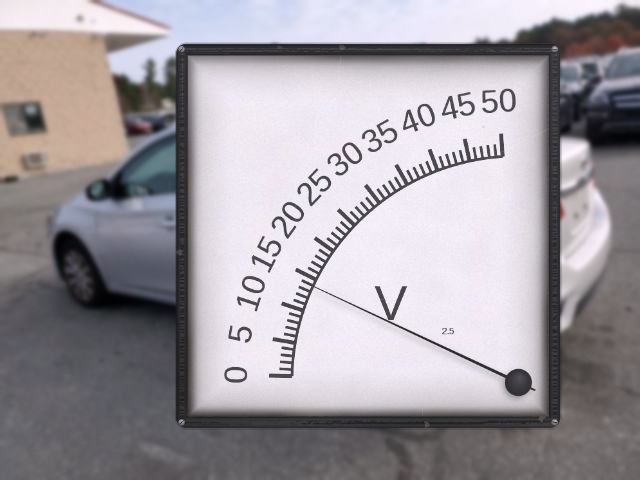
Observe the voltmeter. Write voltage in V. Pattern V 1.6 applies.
V 14
